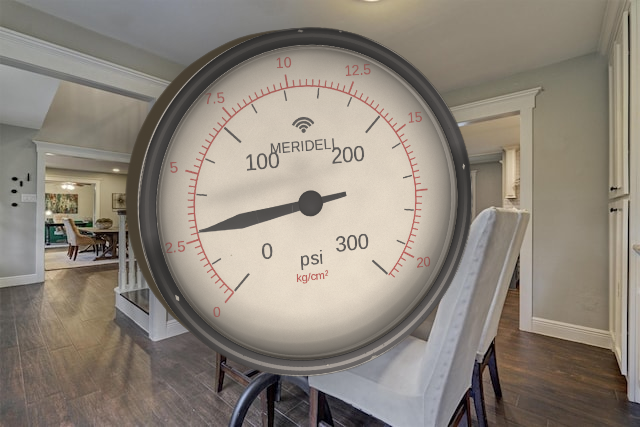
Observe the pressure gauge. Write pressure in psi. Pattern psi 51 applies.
psi 40
